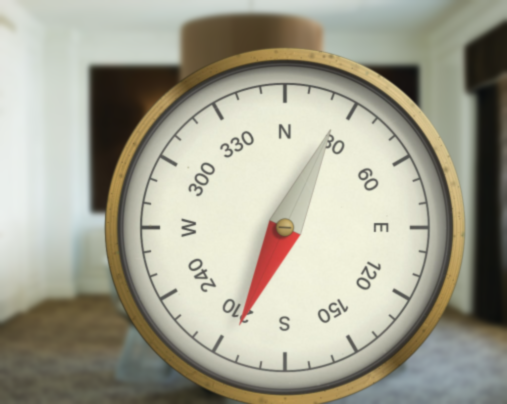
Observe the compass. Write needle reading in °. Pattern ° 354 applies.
° 205
